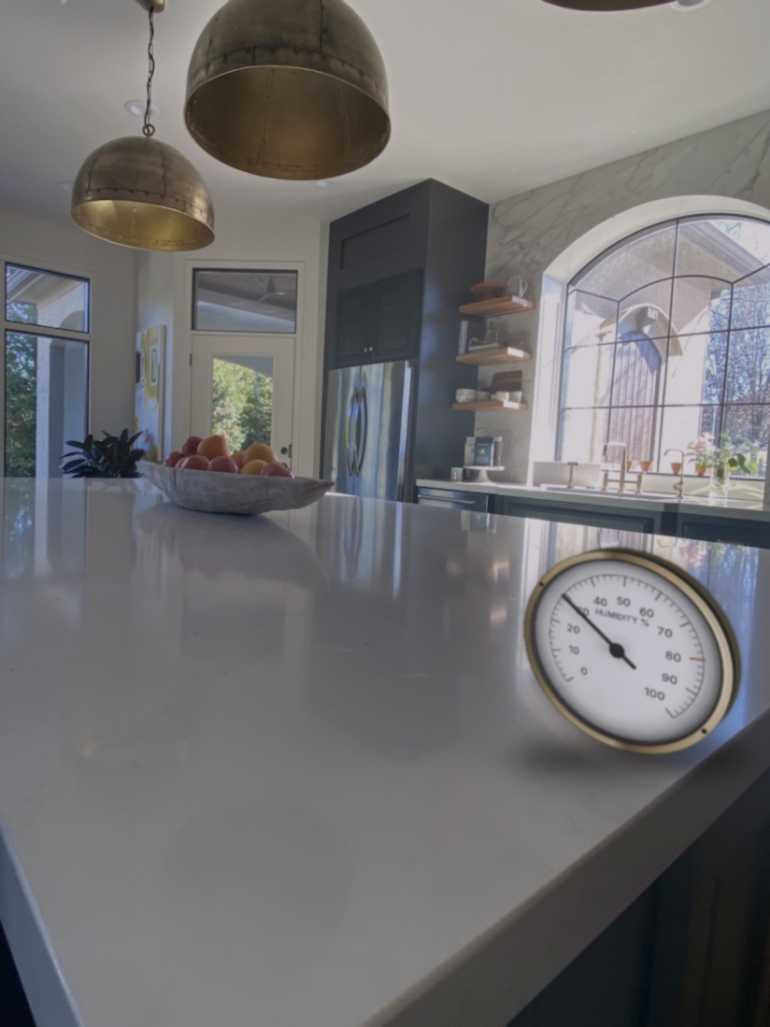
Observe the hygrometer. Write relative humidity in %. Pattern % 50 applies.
% 30
